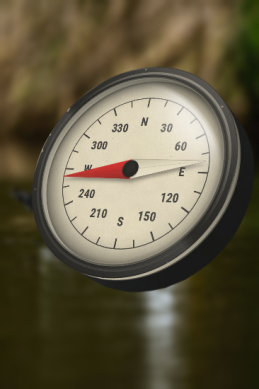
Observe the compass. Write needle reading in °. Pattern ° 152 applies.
° 262.5
